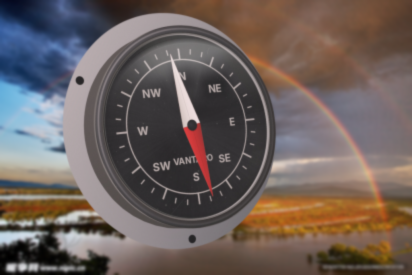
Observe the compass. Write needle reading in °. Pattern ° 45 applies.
° 170
